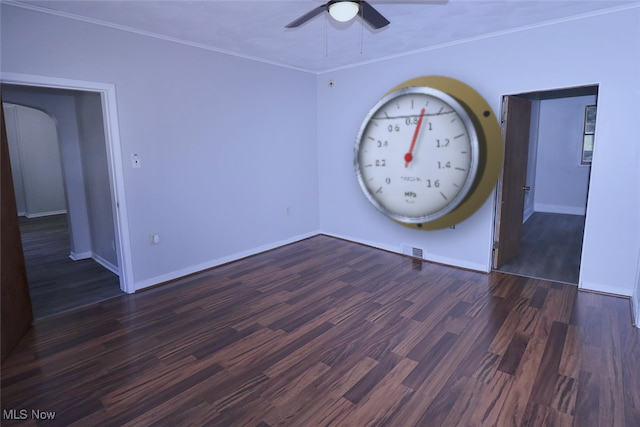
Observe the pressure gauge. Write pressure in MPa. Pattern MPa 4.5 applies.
MPa 0.9
